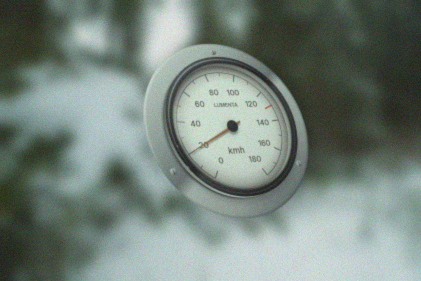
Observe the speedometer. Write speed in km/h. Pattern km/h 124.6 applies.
km/h 20
